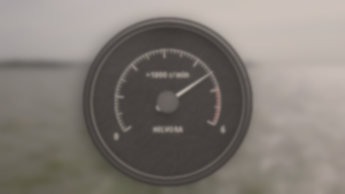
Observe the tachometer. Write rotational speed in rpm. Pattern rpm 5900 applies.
rpm 4500
